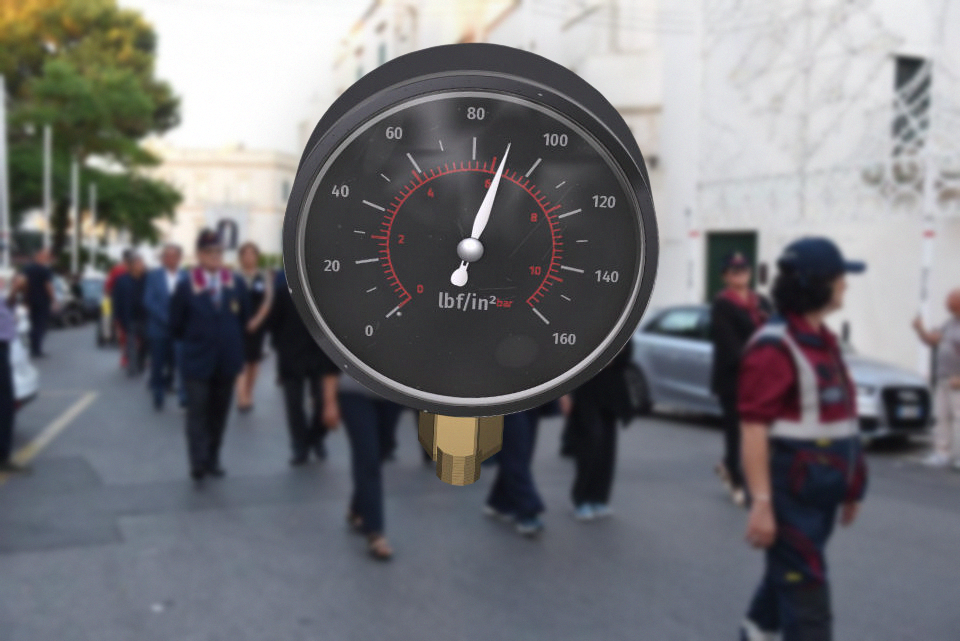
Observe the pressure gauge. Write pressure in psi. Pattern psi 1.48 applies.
psi 90
